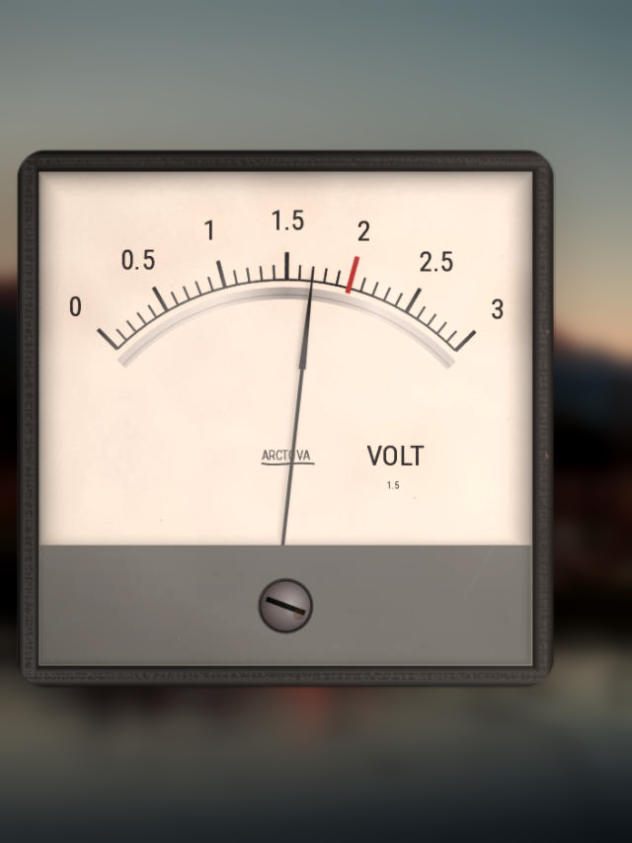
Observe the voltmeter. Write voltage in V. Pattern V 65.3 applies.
V 1.7
